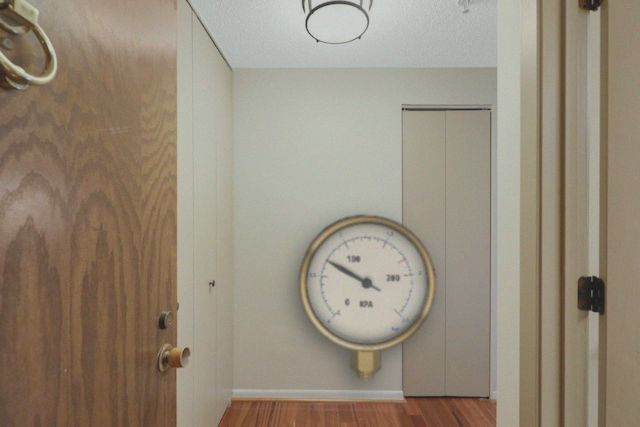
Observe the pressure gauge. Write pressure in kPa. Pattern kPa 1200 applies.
kPa 70
